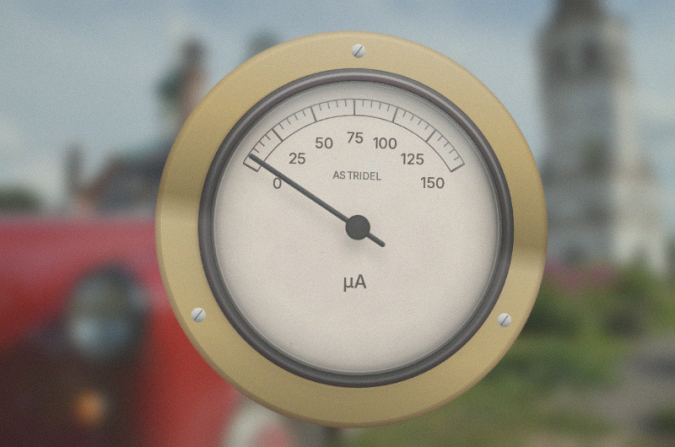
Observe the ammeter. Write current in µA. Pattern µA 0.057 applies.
µA 5
